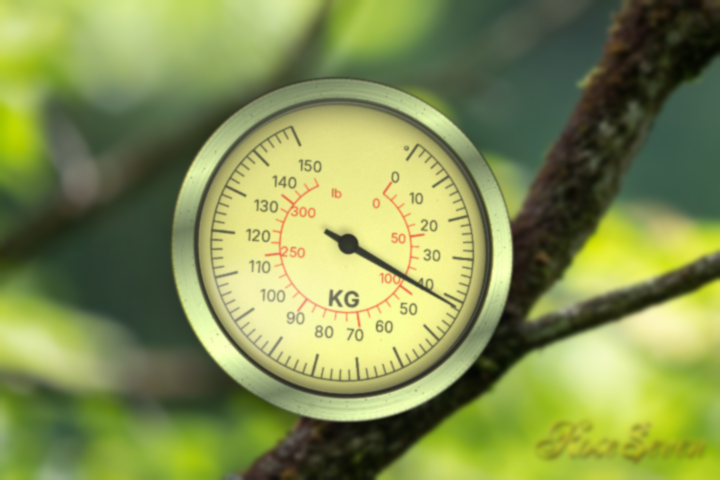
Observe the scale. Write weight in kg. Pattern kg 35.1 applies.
kg 42
